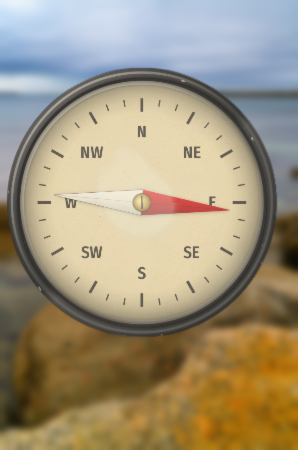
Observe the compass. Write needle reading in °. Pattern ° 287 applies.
° 95
